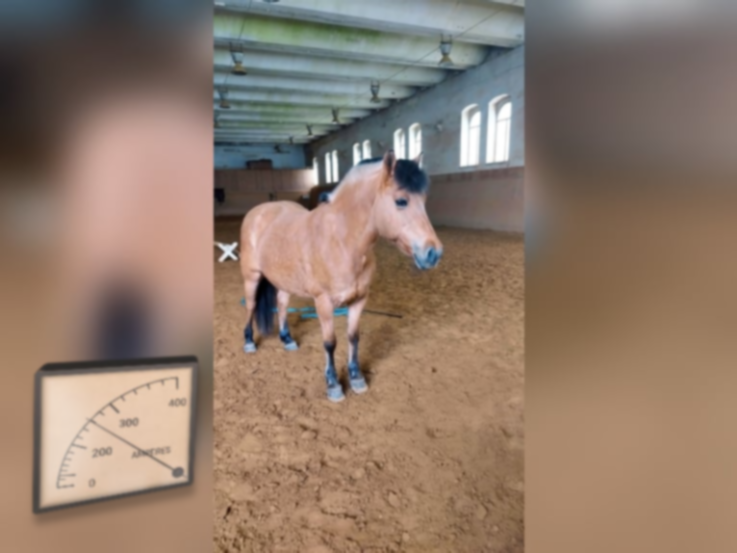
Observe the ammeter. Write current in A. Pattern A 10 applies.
A 260
